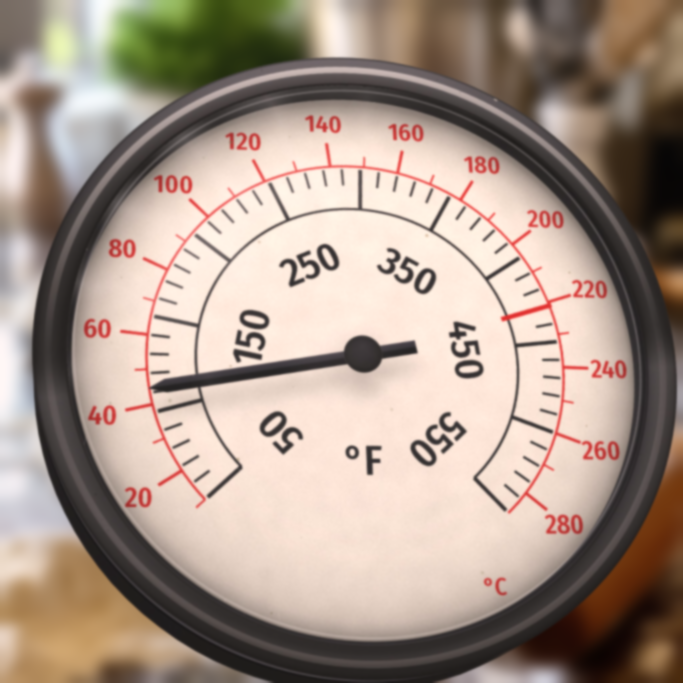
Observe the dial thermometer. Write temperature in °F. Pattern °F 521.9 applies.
°F 110
